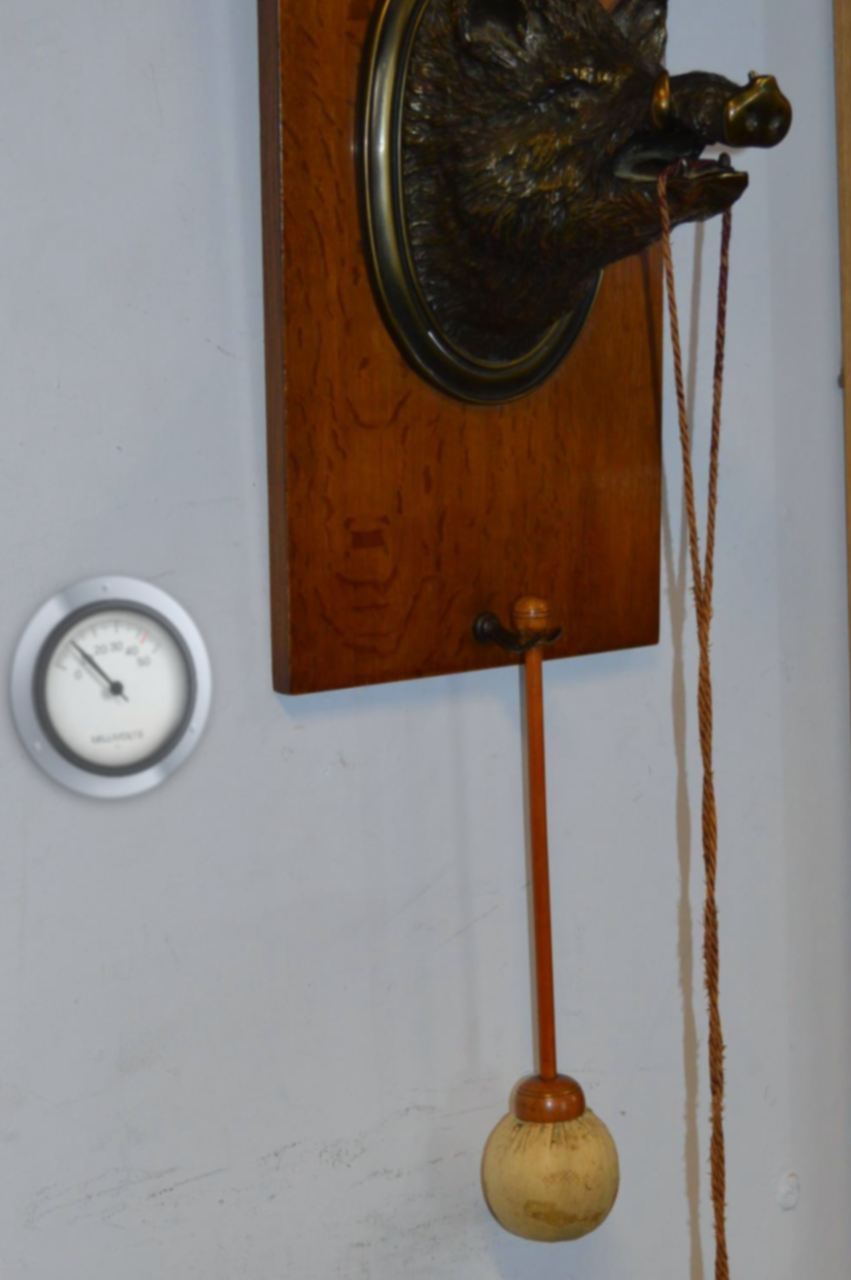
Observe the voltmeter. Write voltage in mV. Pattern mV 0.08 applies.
mV 10
